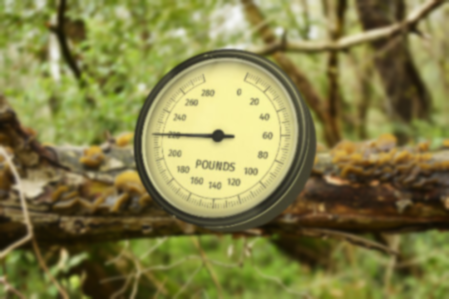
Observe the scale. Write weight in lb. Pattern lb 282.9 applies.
lb 220
